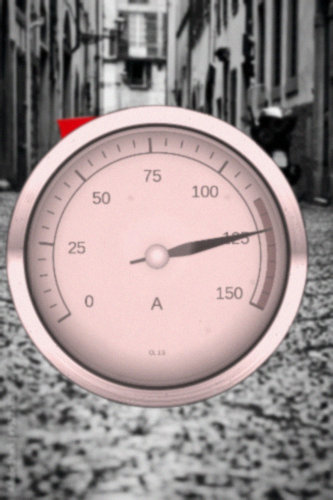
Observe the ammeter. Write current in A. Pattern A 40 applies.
A 125
